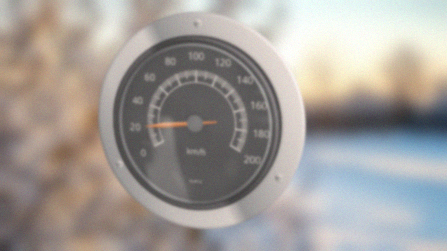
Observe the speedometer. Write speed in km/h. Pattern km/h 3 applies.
km/h 20
